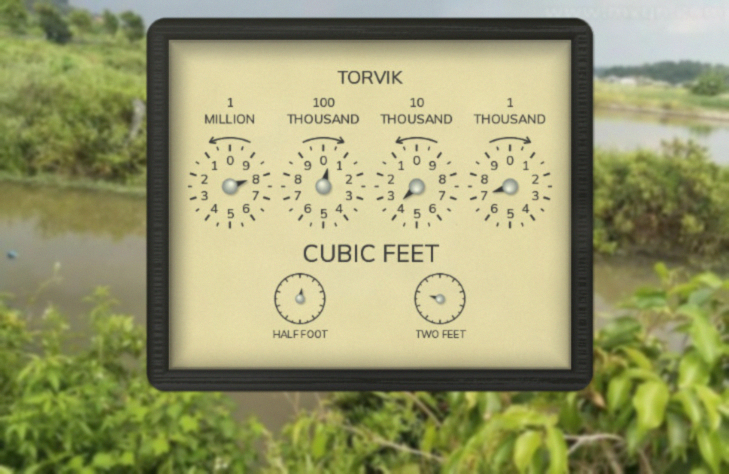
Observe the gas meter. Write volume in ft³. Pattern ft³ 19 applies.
ft³ 803700
